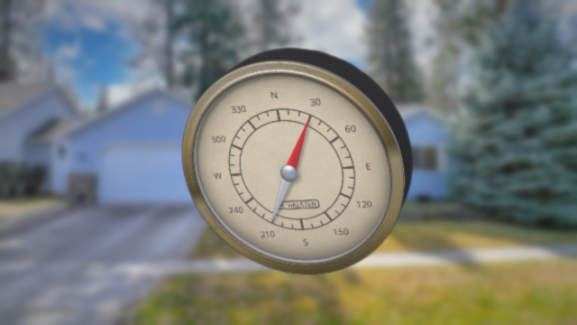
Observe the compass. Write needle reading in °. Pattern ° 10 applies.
° 30
